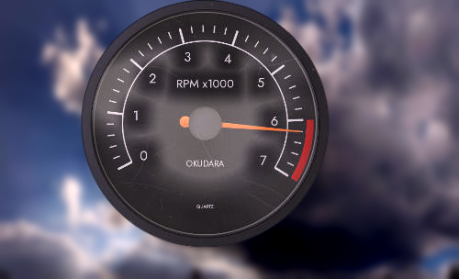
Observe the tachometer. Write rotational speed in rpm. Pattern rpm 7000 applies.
rpm 6200
